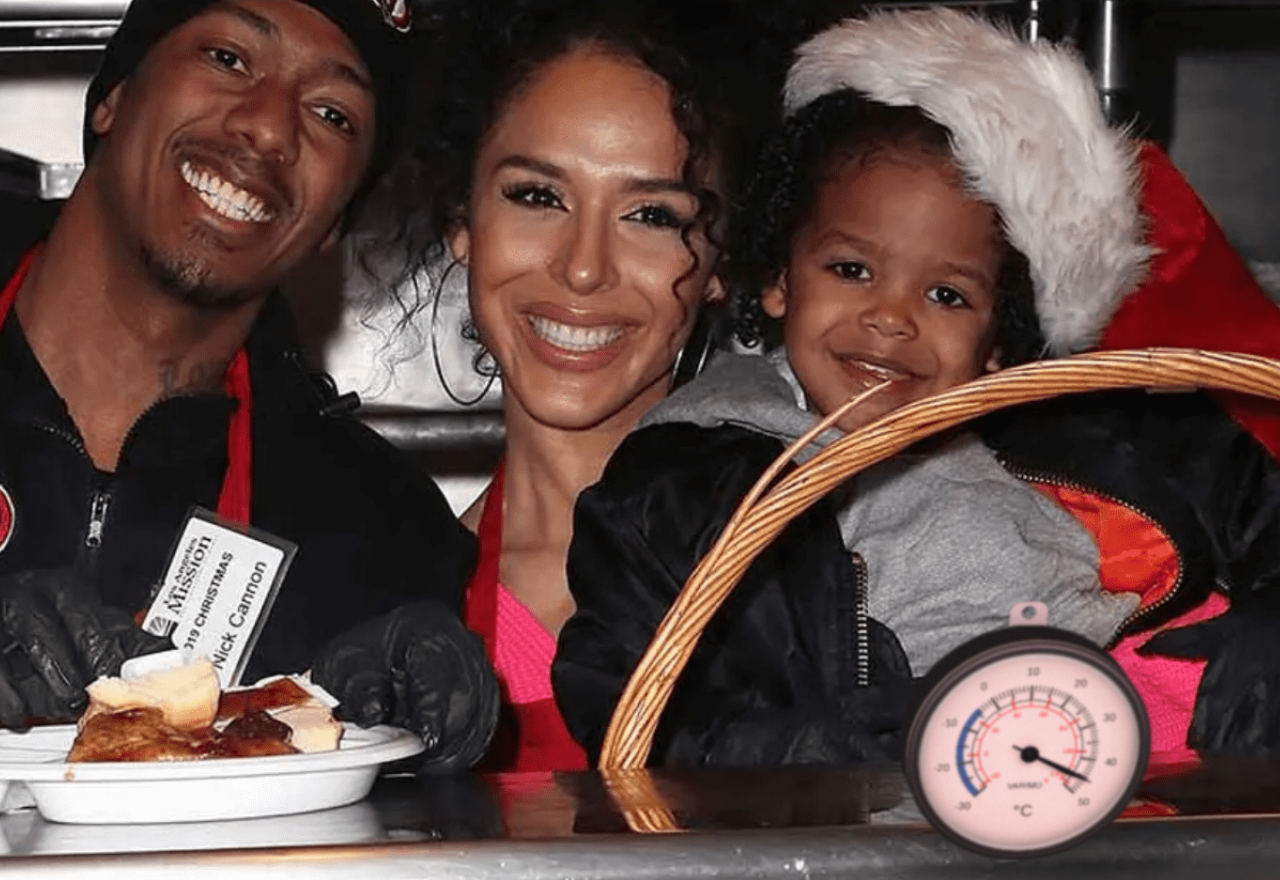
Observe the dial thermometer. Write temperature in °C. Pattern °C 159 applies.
°C 45
